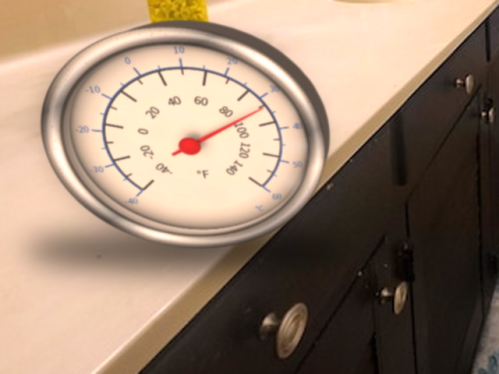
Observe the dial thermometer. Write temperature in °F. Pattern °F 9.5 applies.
°F 90
